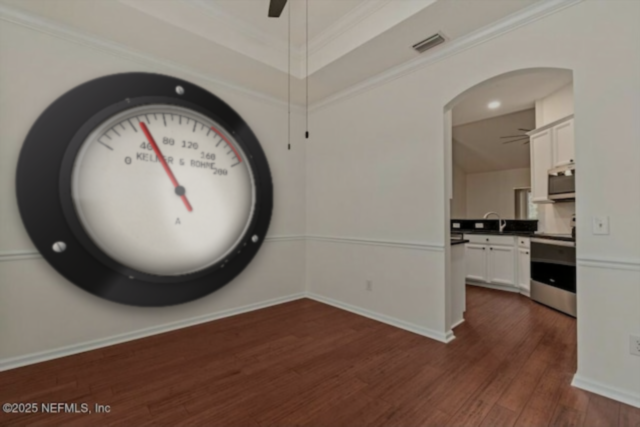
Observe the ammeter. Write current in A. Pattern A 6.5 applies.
A 50
